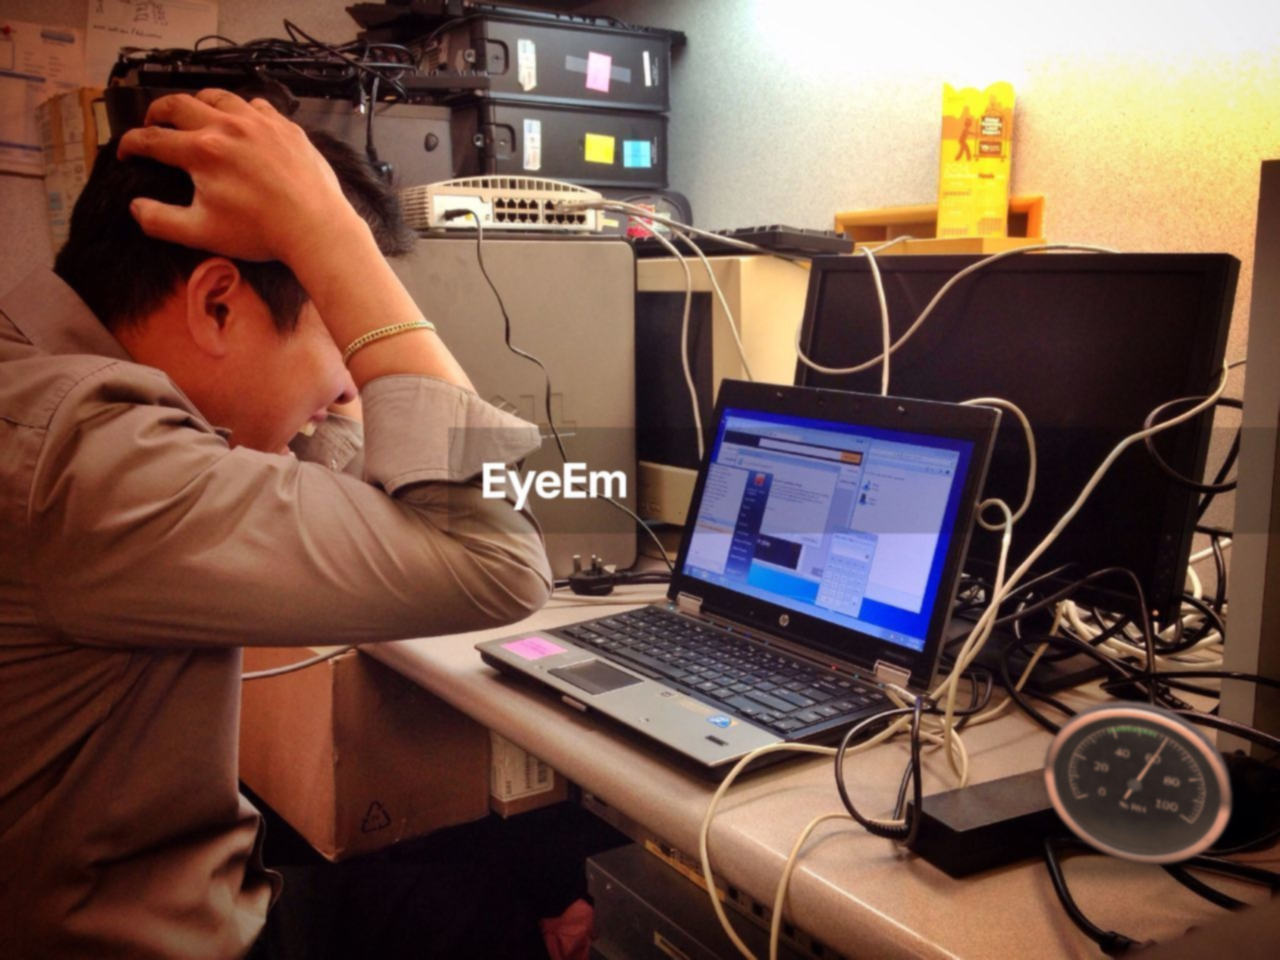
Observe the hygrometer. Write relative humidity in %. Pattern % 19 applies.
% 60
